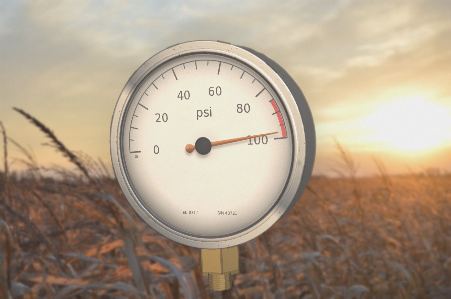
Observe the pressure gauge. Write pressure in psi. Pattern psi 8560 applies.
psi 97.5
